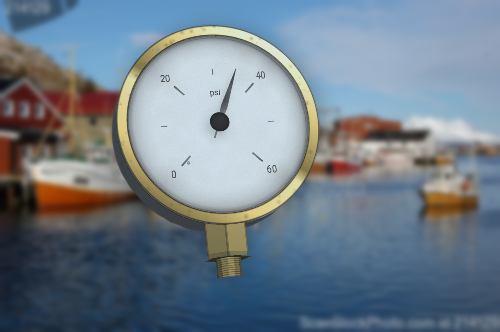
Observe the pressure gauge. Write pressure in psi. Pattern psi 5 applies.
psi 35
